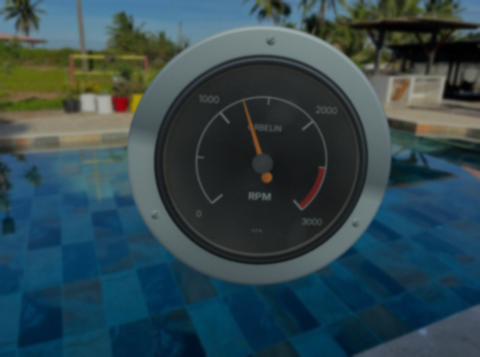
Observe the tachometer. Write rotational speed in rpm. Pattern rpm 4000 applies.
rpm 1250
